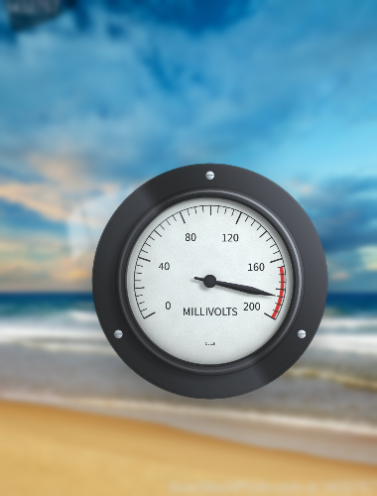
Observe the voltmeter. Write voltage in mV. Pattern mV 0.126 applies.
mV 185
